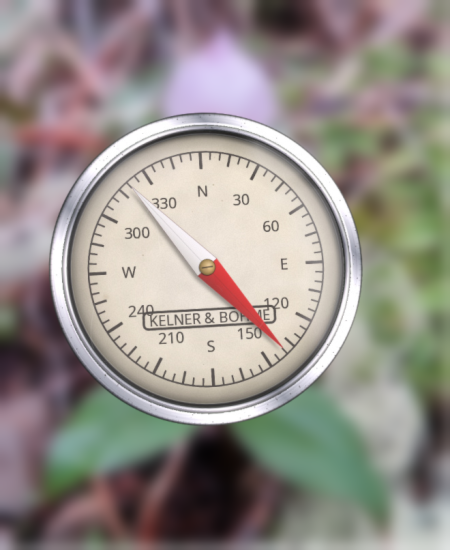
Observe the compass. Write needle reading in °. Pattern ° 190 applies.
° 140
